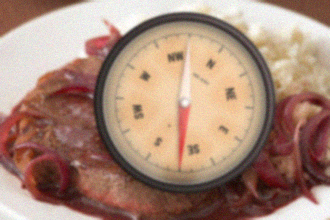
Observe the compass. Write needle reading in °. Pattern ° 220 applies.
° 150
